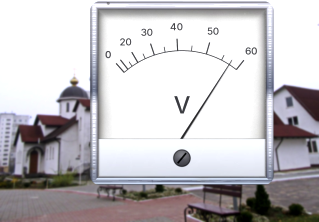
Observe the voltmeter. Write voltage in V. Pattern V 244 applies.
V 57.5
